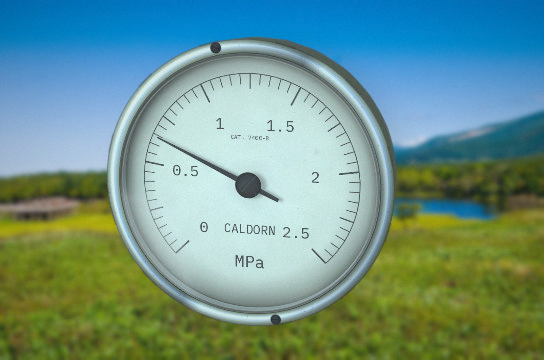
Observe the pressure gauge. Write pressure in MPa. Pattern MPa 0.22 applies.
MPa 0.65
